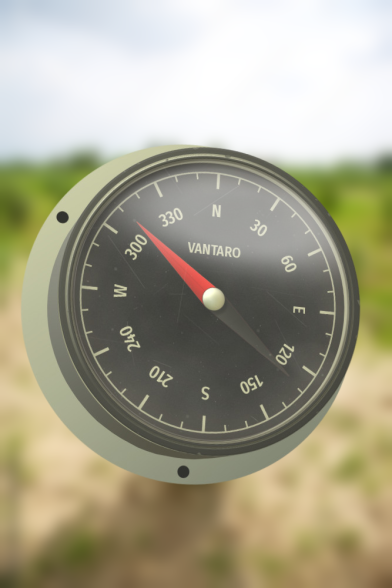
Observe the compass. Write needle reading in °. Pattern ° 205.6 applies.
° 310
